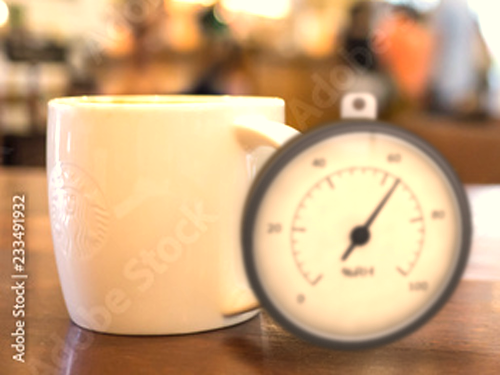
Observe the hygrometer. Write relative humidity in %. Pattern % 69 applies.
% 64
